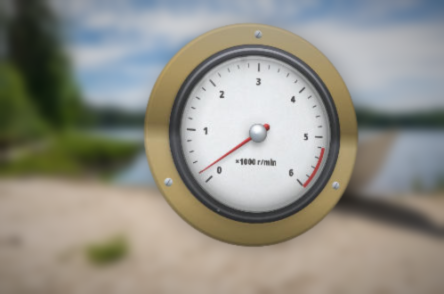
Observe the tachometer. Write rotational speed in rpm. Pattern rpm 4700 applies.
rpm 200
